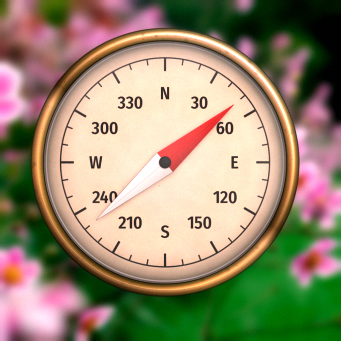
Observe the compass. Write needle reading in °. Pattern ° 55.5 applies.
° 50
